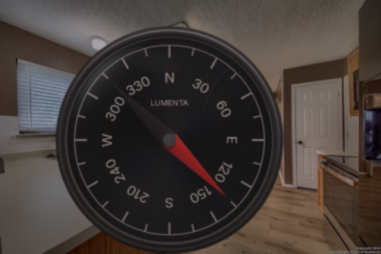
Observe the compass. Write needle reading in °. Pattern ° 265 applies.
° 135
